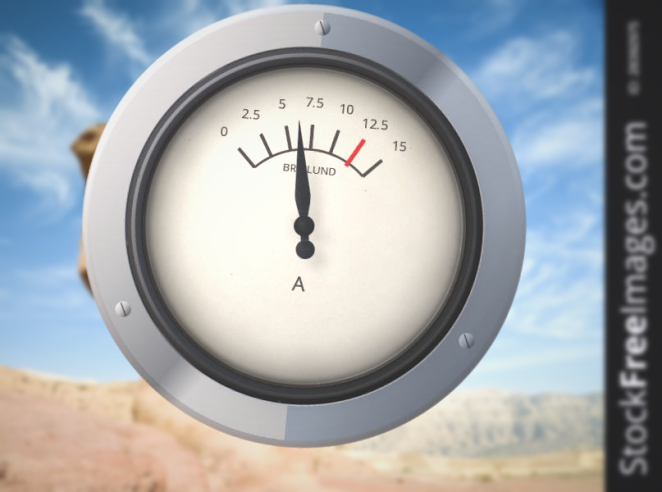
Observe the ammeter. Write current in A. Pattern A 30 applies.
A 6.25
